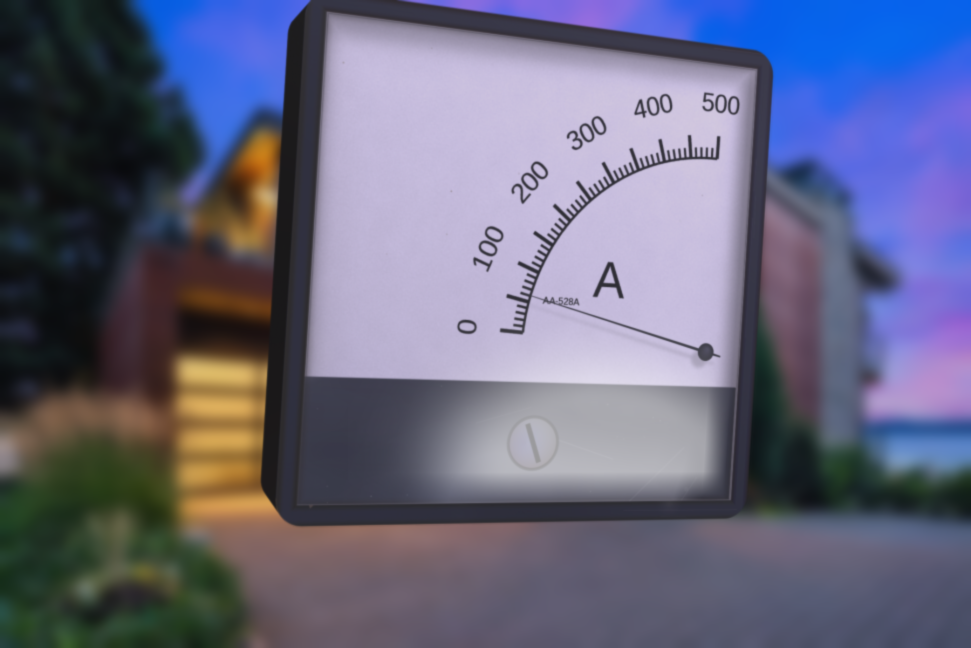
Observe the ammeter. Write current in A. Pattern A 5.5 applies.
A 60
